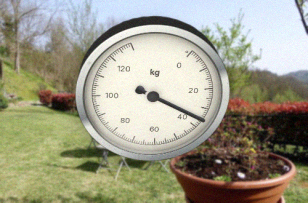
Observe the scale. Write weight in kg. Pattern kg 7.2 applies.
kg 35
